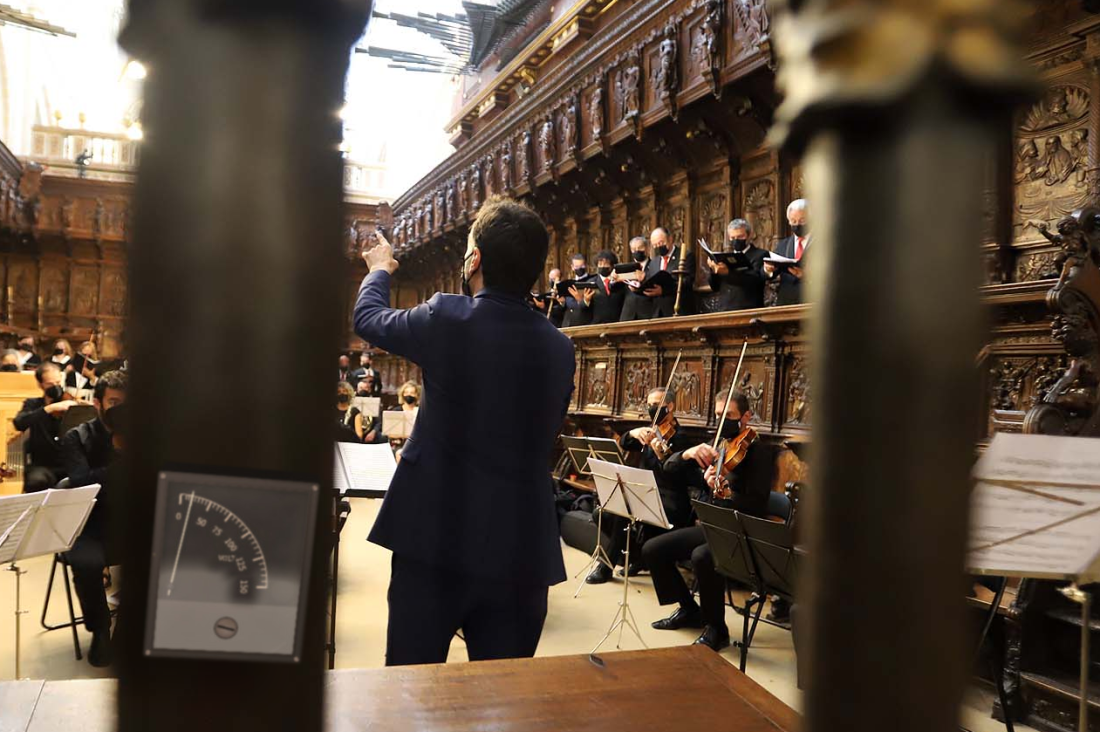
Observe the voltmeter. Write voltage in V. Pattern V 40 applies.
V 25
